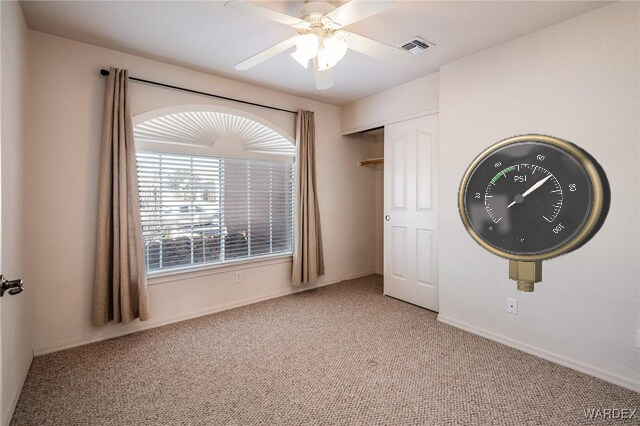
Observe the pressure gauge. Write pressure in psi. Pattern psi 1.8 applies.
psi 70
